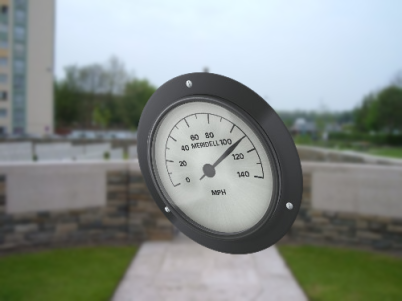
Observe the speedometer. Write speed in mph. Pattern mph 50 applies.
mph 110
